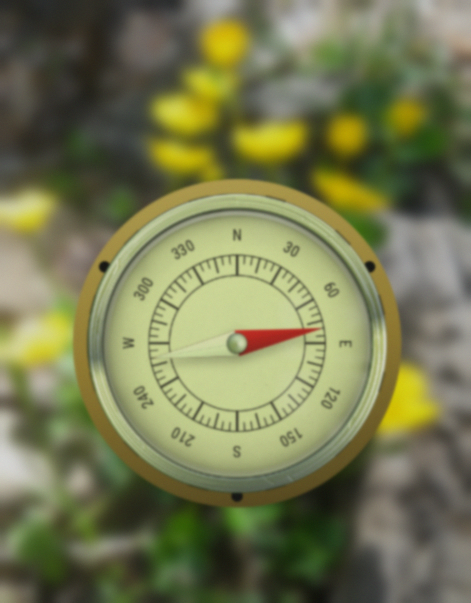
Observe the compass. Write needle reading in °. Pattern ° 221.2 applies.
° 80
